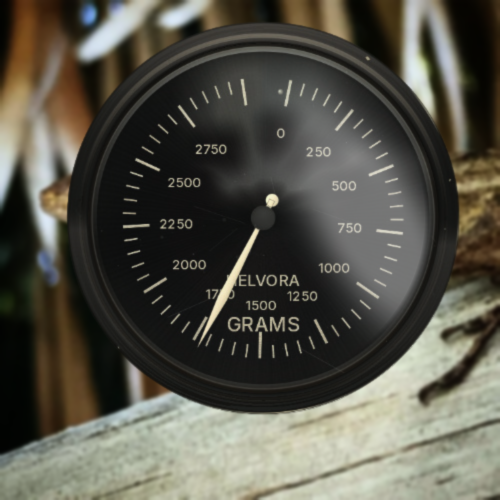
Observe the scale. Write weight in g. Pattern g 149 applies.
g 1725
